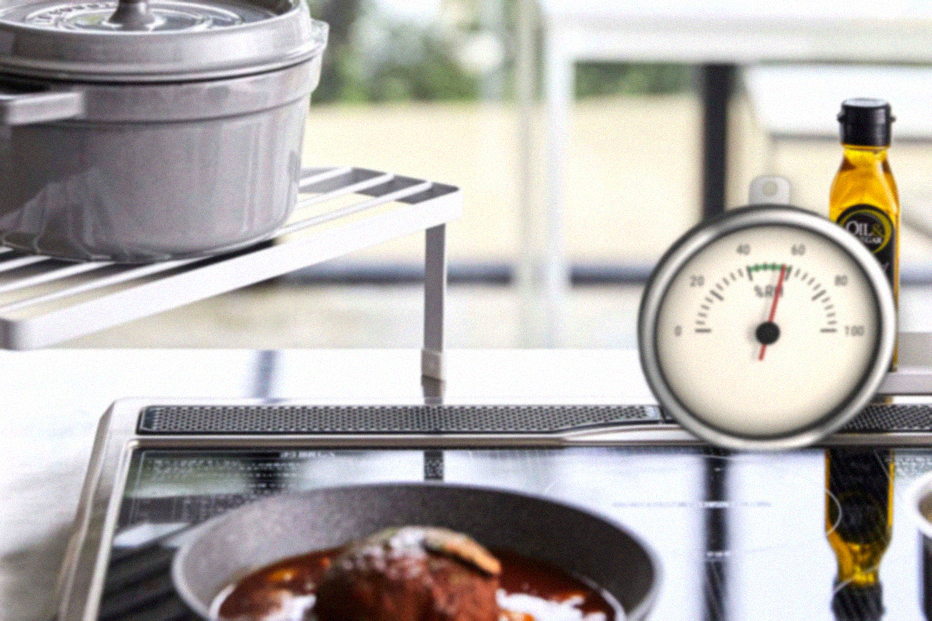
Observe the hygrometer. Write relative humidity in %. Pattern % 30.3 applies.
% 56
